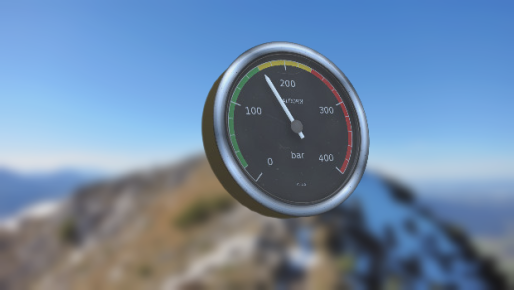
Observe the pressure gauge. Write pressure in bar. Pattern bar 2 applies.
bar 160
